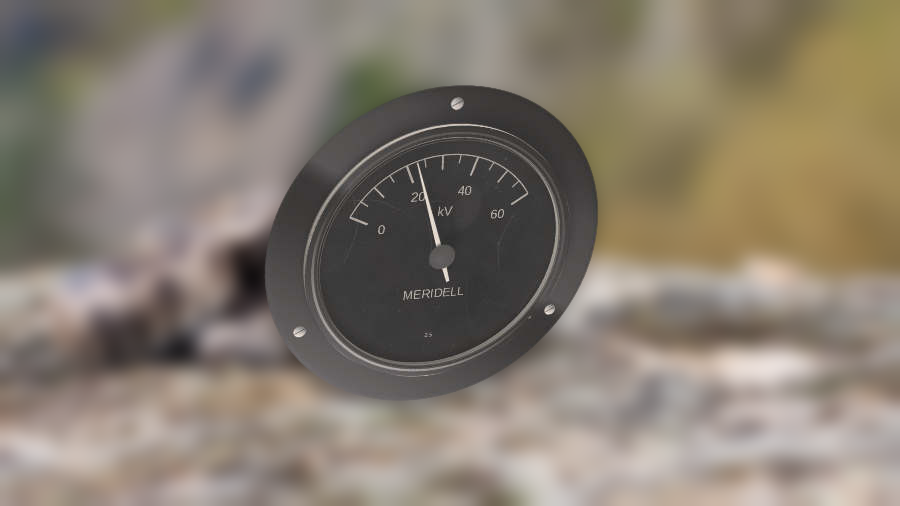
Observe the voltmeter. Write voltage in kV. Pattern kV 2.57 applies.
kV 22.5
